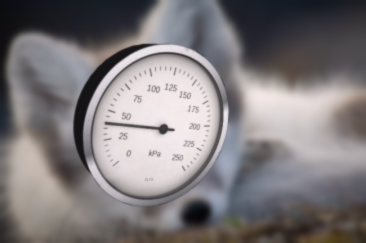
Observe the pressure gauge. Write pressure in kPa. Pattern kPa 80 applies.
kPa 40
